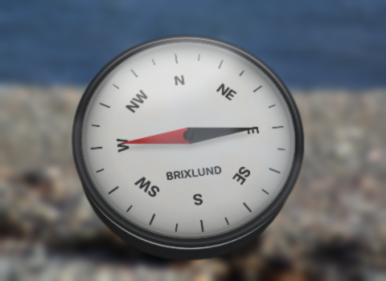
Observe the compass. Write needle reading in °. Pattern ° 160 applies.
° 270
